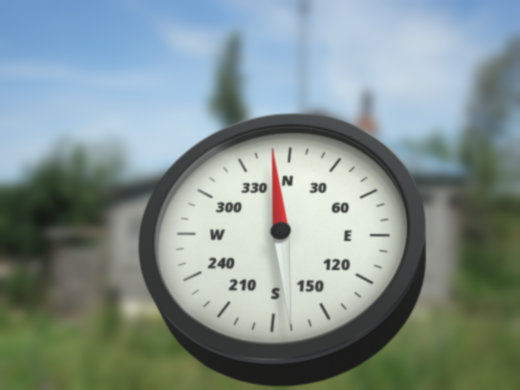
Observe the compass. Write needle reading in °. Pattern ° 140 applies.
° 350
